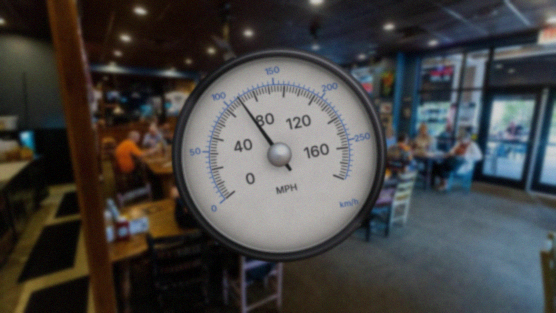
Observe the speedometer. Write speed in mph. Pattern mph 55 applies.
mph 70
